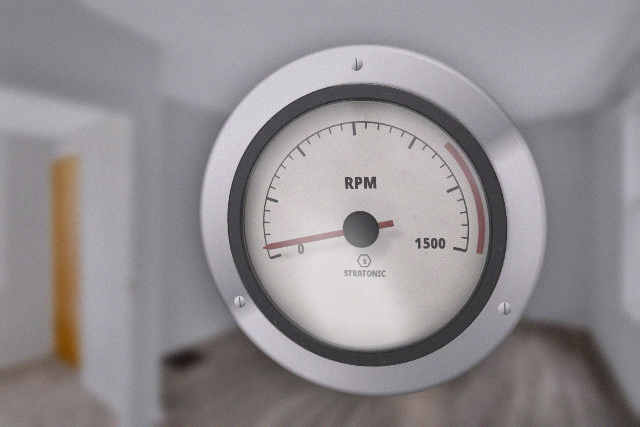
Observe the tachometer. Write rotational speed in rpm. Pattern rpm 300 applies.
rpm 50
